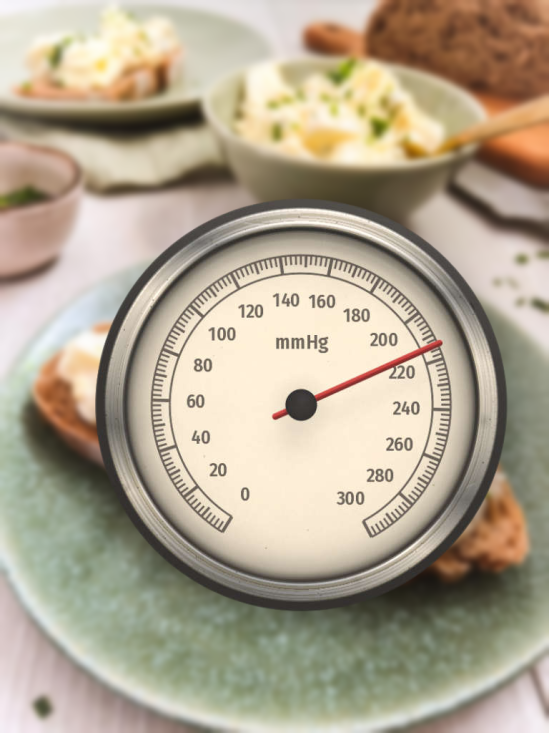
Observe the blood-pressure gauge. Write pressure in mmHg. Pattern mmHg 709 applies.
mmHg 214
